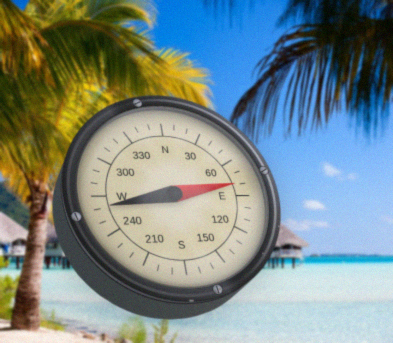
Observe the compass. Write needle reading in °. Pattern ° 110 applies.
° 80
